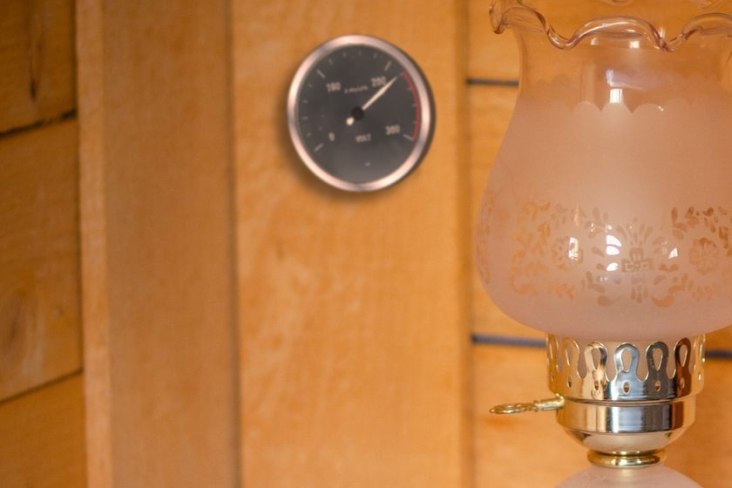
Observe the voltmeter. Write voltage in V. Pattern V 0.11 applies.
V 220
